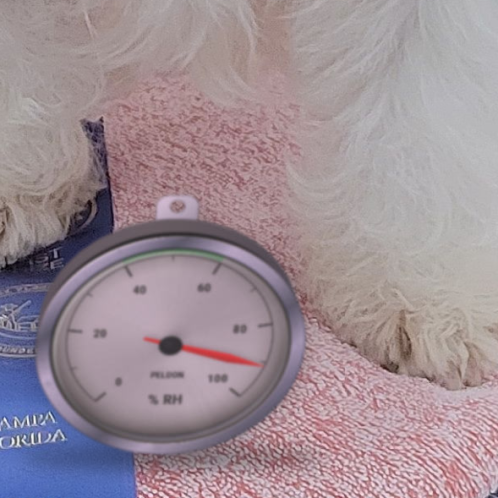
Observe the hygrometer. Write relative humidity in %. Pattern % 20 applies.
% 90
